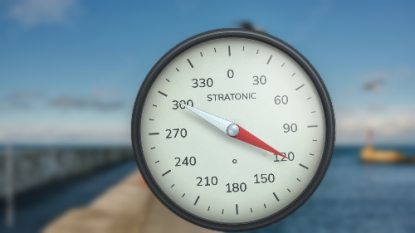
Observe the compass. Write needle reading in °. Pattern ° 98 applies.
° 120
